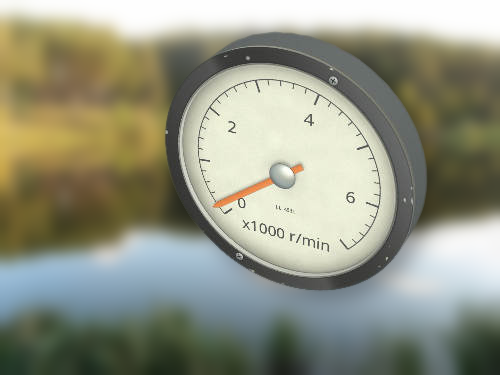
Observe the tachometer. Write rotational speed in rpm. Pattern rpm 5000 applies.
rpm 200
